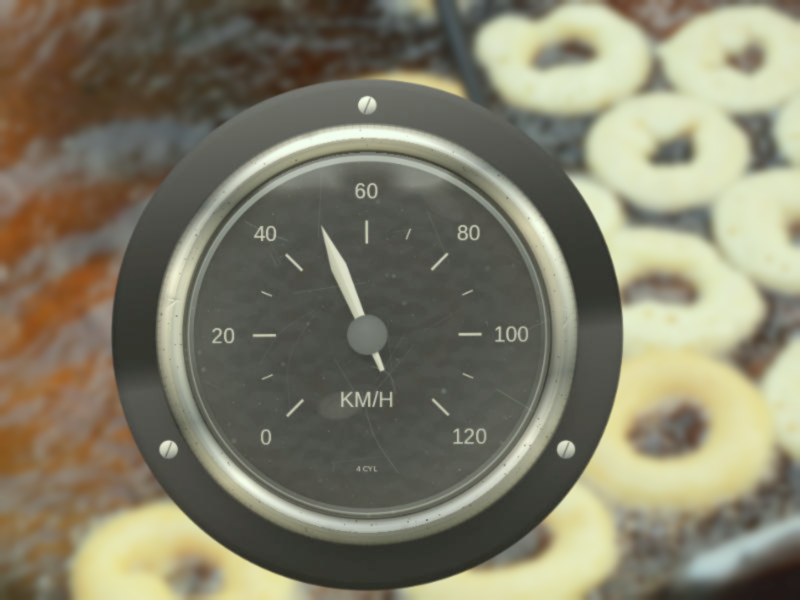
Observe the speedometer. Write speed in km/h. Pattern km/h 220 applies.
km/h 50
